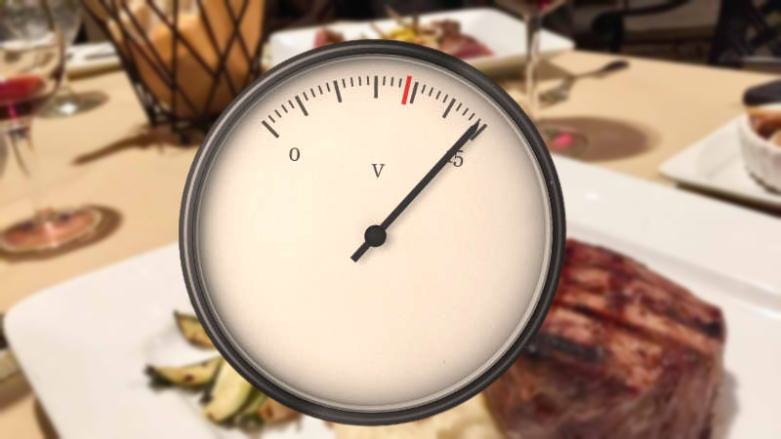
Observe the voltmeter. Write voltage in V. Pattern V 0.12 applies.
V 14.5
